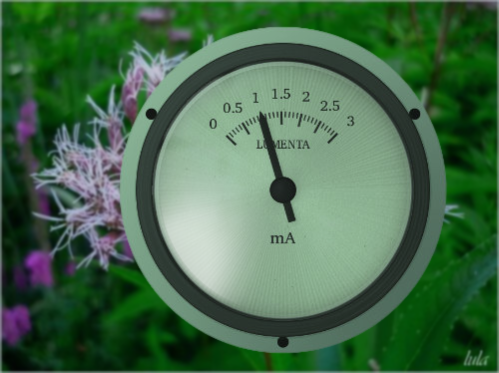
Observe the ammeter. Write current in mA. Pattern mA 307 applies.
mA 1
